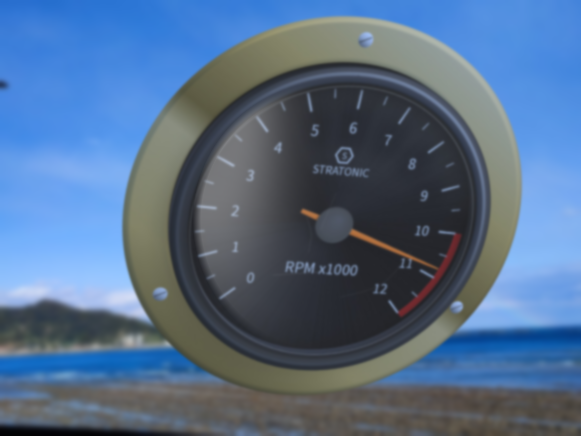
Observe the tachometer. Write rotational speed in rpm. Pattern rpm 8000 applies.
rpm 10750
